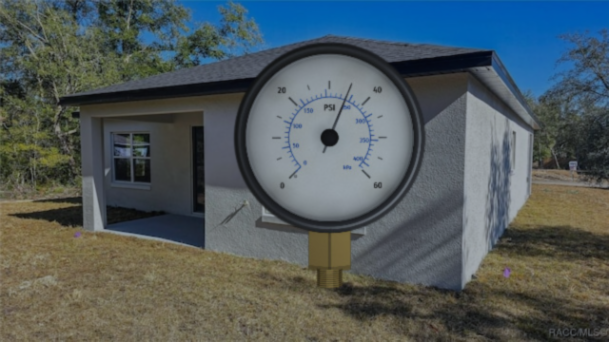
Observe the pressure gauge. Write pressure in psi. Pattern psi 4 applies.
psi 35
